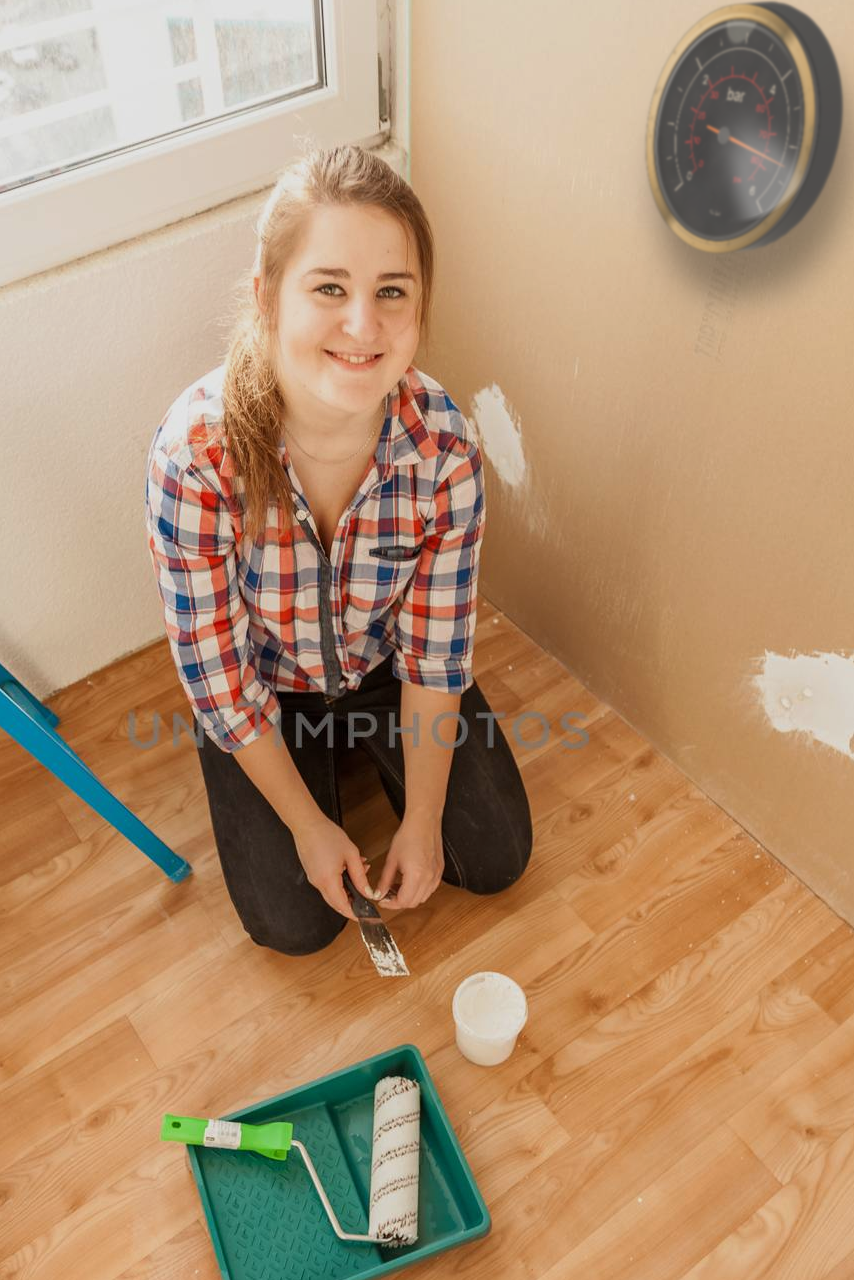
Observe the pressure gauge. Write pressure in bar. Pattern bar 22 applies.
bar 5.25
